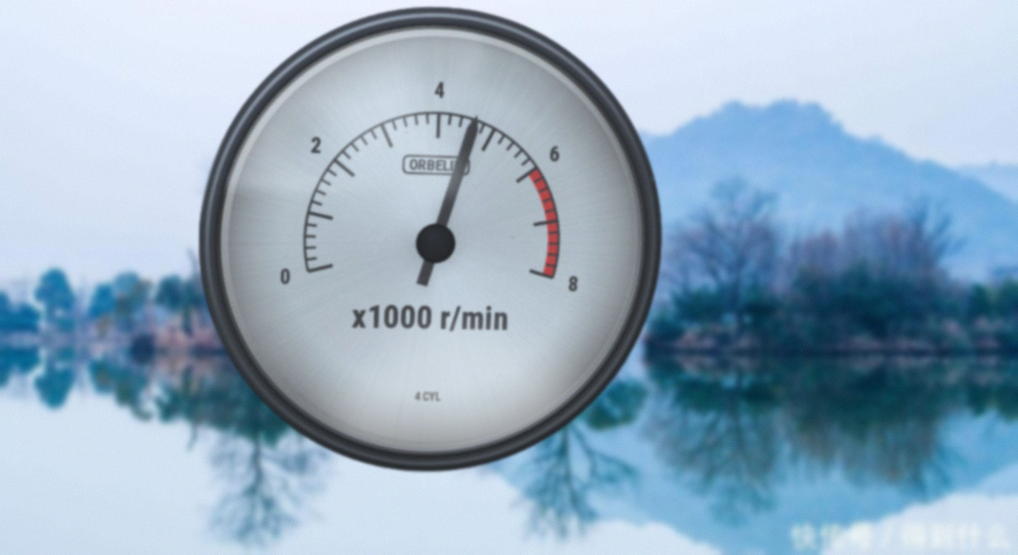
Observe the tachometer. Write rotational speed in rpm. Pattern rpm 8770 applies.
rpm 4600
